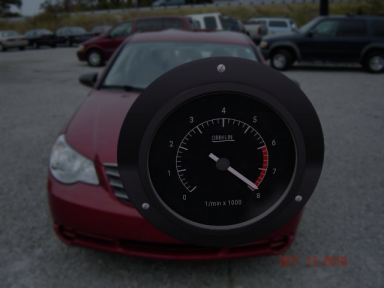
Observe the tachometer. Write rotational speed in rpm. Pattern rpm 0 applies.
rpm 7800
